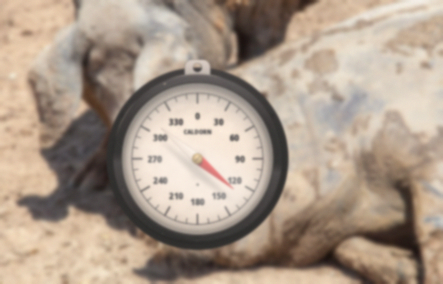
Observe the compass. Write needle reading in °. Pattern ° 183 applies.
° 130
